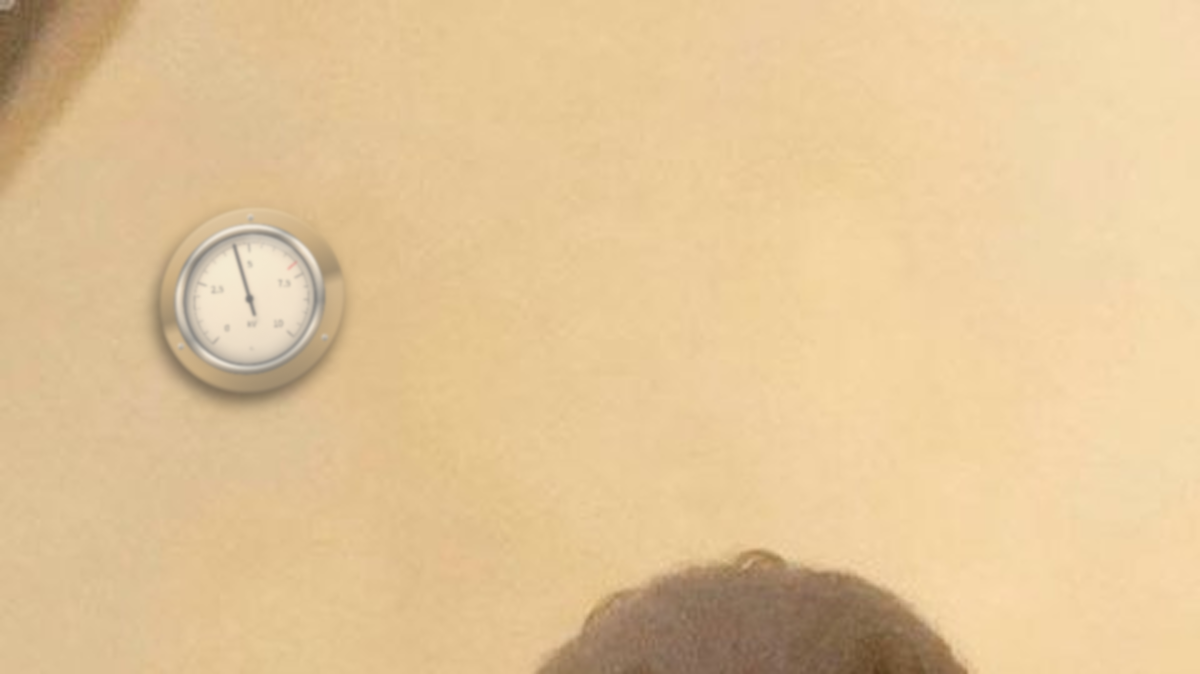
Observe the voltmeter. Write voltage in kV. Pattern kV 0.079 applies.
kV 4.5
